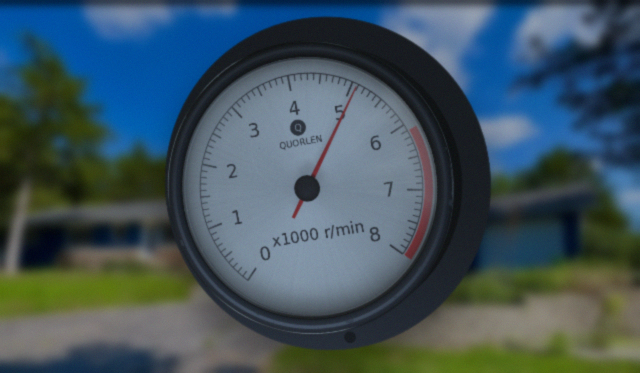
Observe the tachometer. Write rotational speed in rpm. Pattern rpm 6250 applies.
rpm 5100
